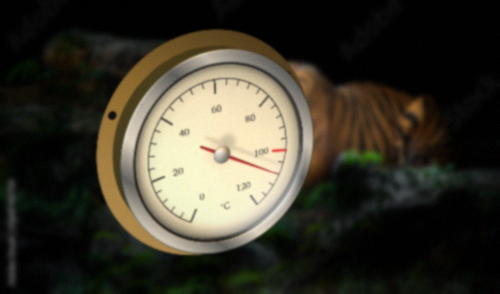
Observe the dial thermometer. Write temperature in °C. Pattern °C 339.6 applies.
°C 108
